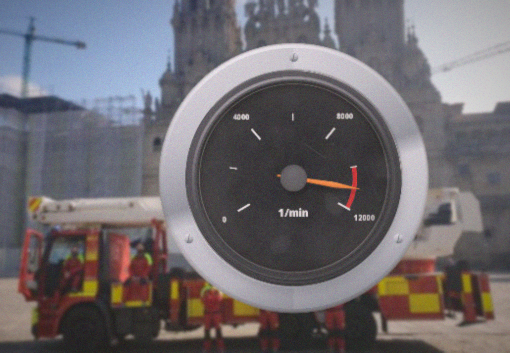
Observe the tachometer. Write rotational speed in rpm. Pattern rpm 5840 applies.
rpm 11000
